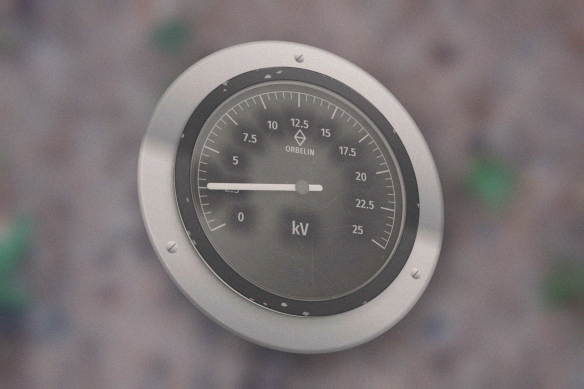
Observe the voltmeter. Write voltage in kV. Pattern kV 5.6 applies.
kV 2.5
